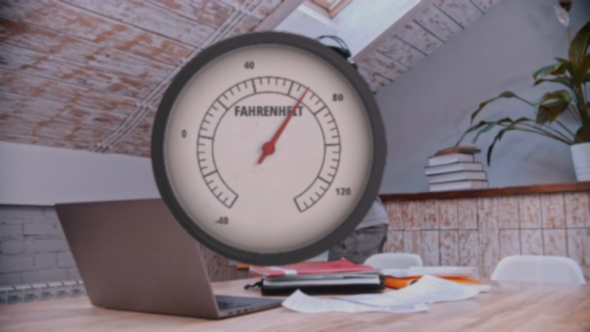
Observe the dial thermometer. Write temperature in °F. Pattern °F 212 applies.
°F 68
